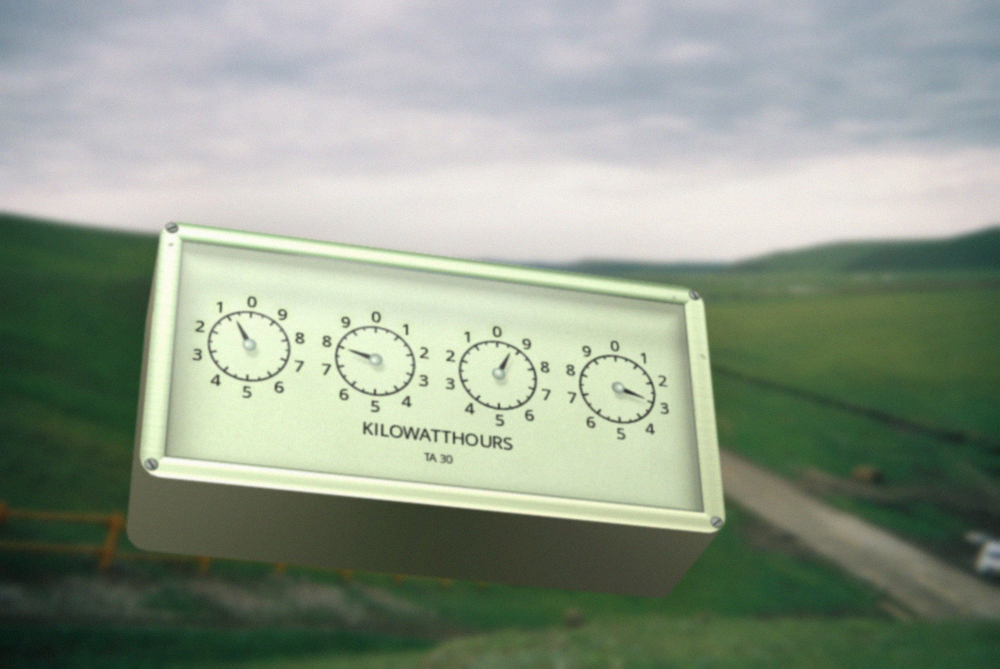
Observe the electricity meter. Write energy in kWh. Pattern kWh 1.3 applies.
kWh 793
